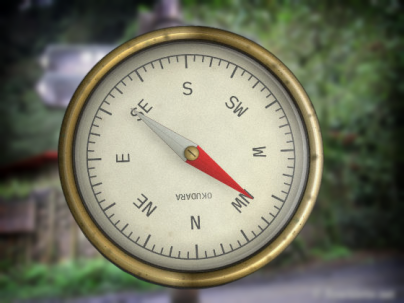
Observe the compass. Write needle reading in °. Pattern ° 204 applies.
° 310
